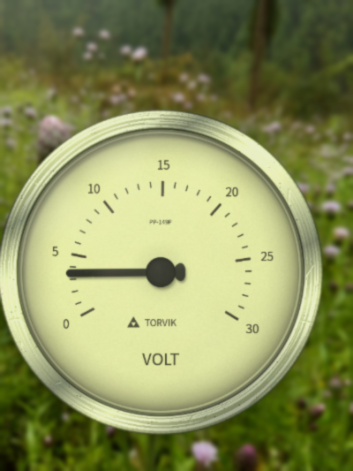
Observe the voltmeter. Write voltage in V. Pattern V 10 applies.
V 3.5
